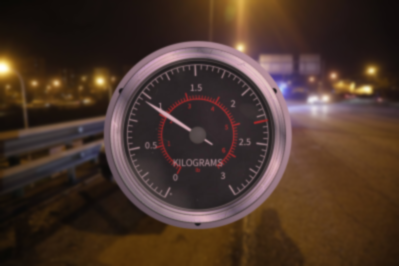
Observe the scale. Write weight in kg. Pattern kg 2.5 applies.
kg 0.95
